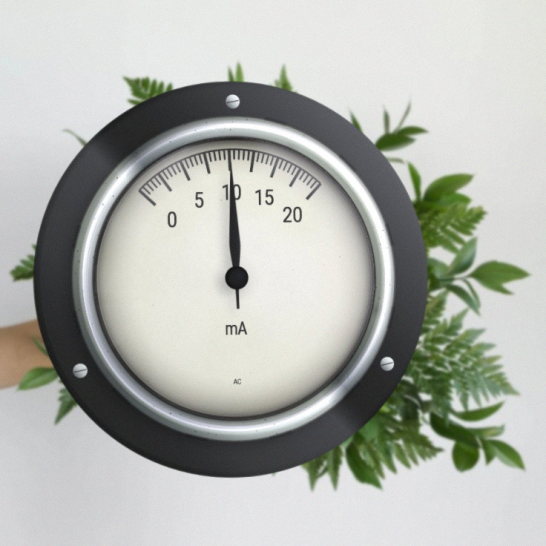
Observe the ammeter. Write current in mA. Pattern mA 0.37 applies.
mA 10
